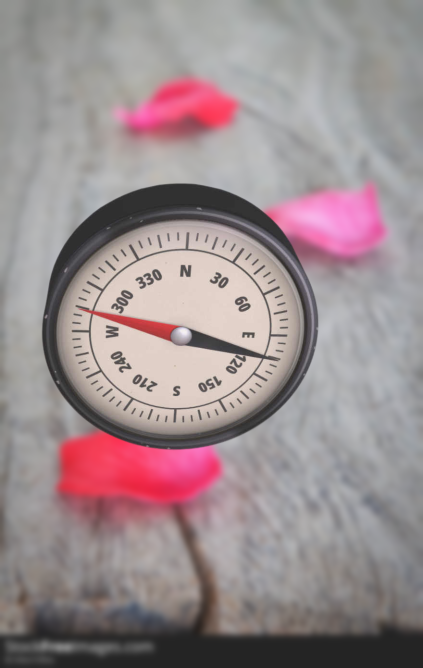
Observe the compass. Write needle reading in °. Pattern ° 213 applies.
° 285
